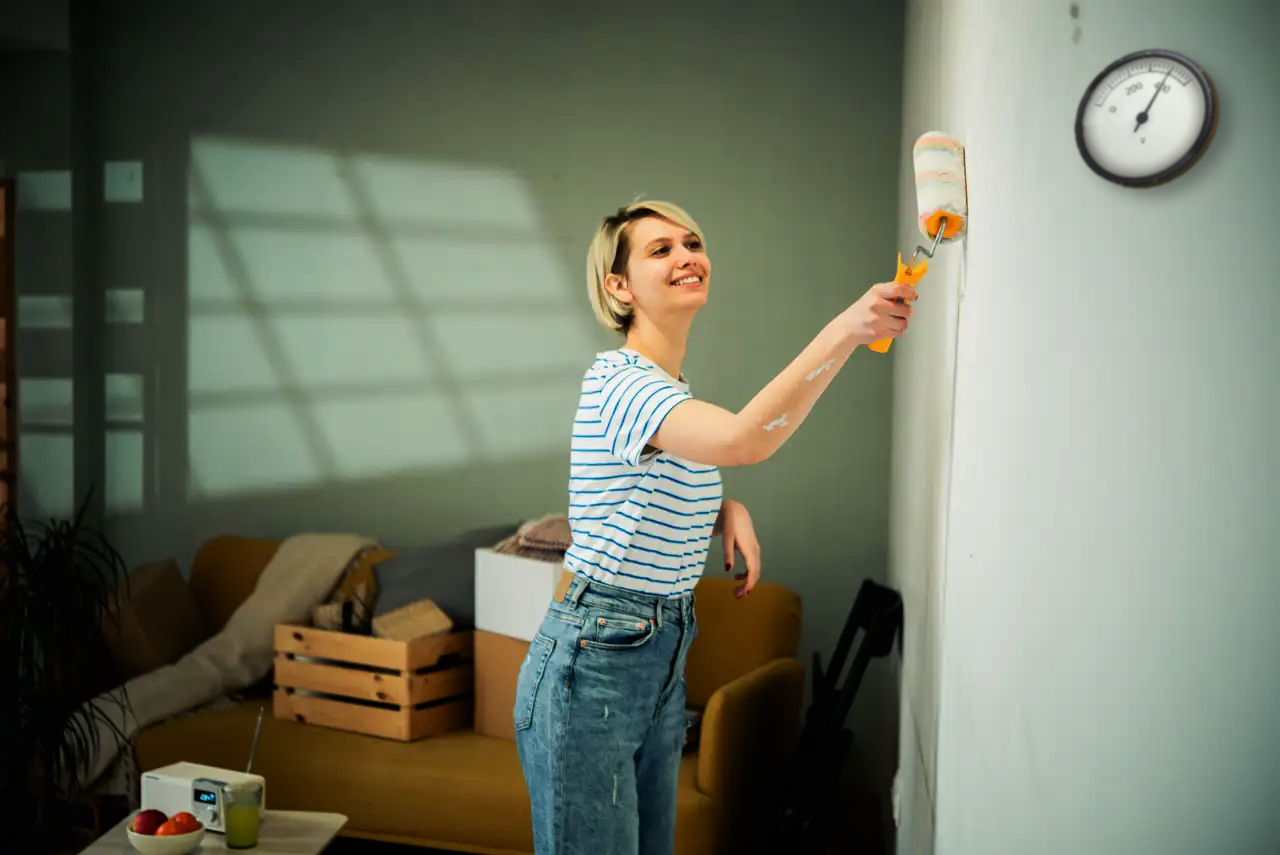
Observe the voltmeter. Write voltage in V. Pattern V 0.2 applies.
V 400
